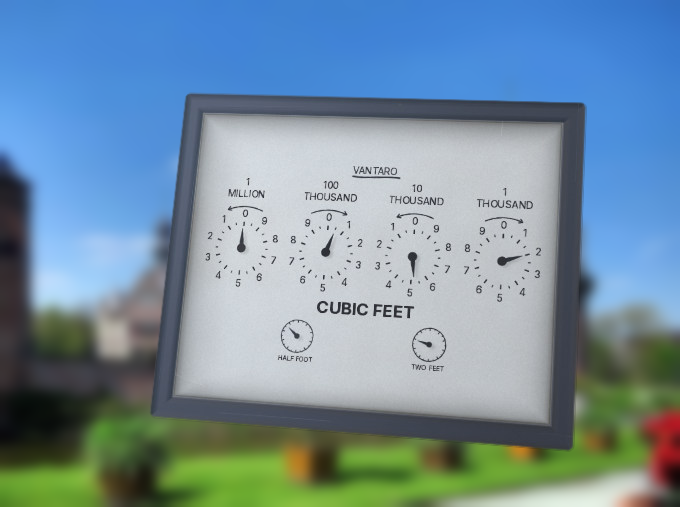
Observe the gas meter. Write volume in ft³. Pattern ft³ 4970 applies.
ft³ 5200
